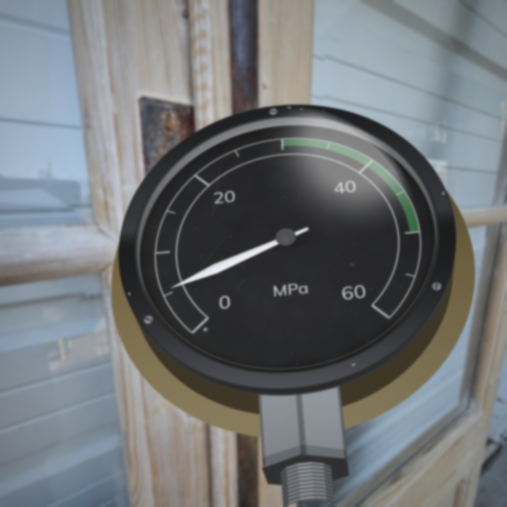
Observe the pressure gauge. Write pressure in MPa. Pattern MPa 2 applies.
MPa 5
